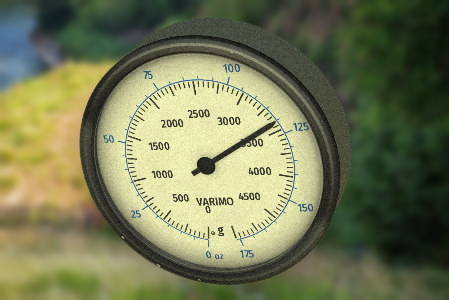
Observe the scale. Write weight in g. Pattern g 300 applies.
g 3400
